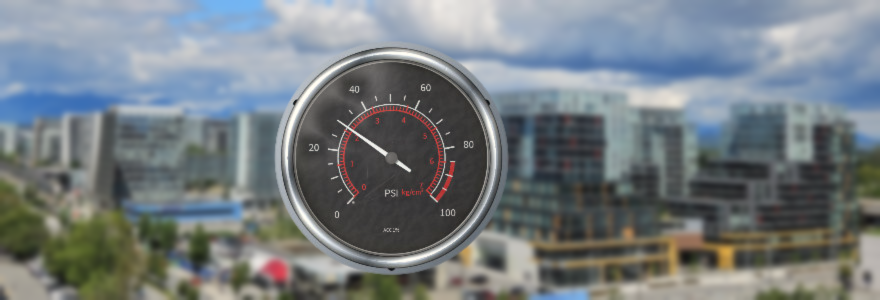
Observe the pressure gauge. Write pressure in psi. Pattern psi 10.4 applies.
psi 30
